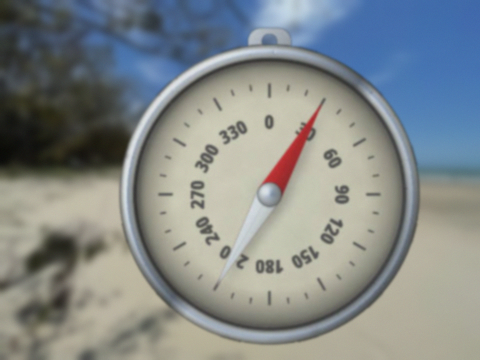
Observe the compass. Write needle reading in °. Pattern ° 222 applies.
° 30
